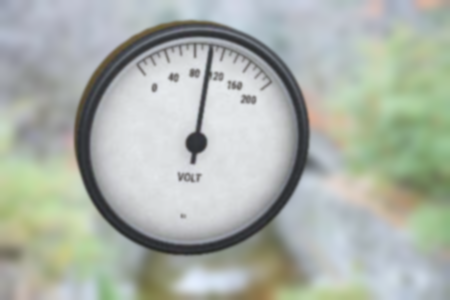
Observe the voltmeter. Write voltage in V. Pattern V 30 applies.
V 100
